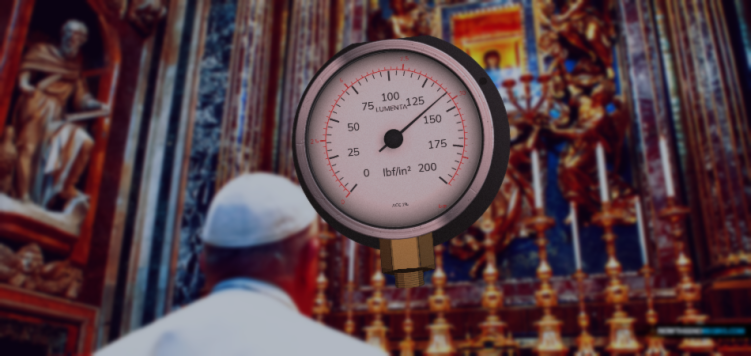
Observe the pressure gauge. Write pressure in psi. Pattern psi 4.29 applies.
psi 140
